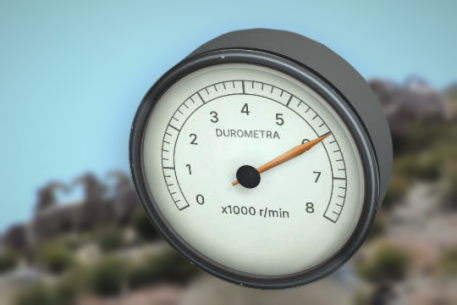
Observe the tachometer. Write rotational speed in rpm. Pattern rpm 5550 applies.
rpm 6000
